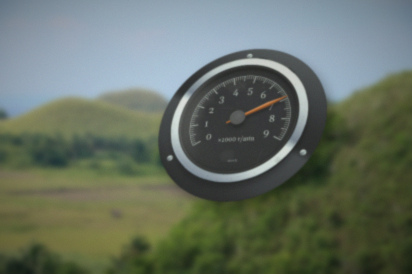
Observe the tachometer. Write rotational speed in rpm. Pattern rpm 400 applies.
rpm 7000
